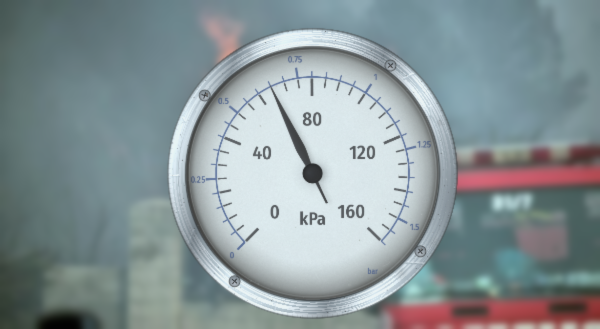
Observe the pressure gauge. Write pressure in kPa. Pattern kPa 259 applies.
kPa 65
